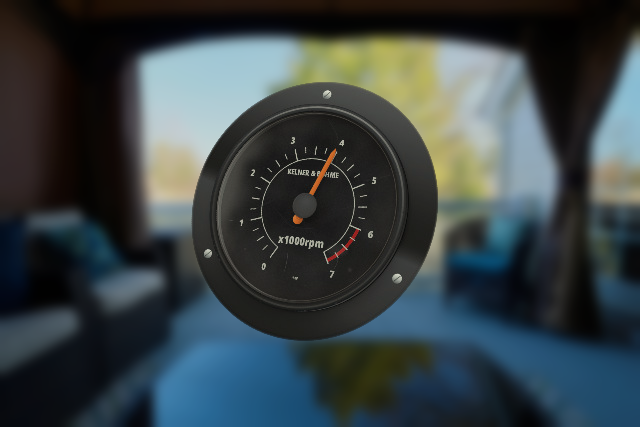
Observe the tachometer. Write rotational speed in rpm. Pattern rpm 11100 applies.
rpm 4000
